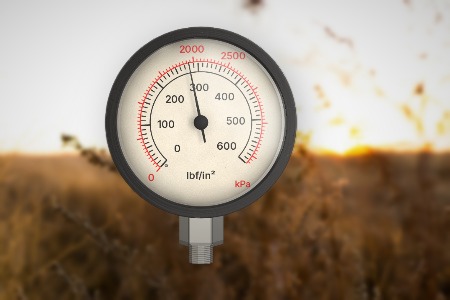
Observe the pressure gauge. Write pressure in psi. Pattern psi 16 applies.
psi 280
